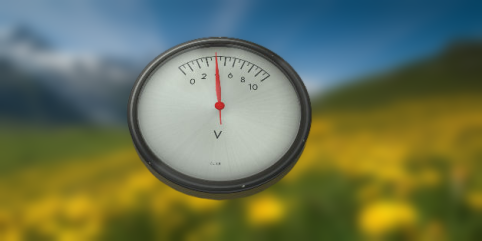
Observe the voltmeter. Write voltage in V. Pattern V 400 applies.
V 4
